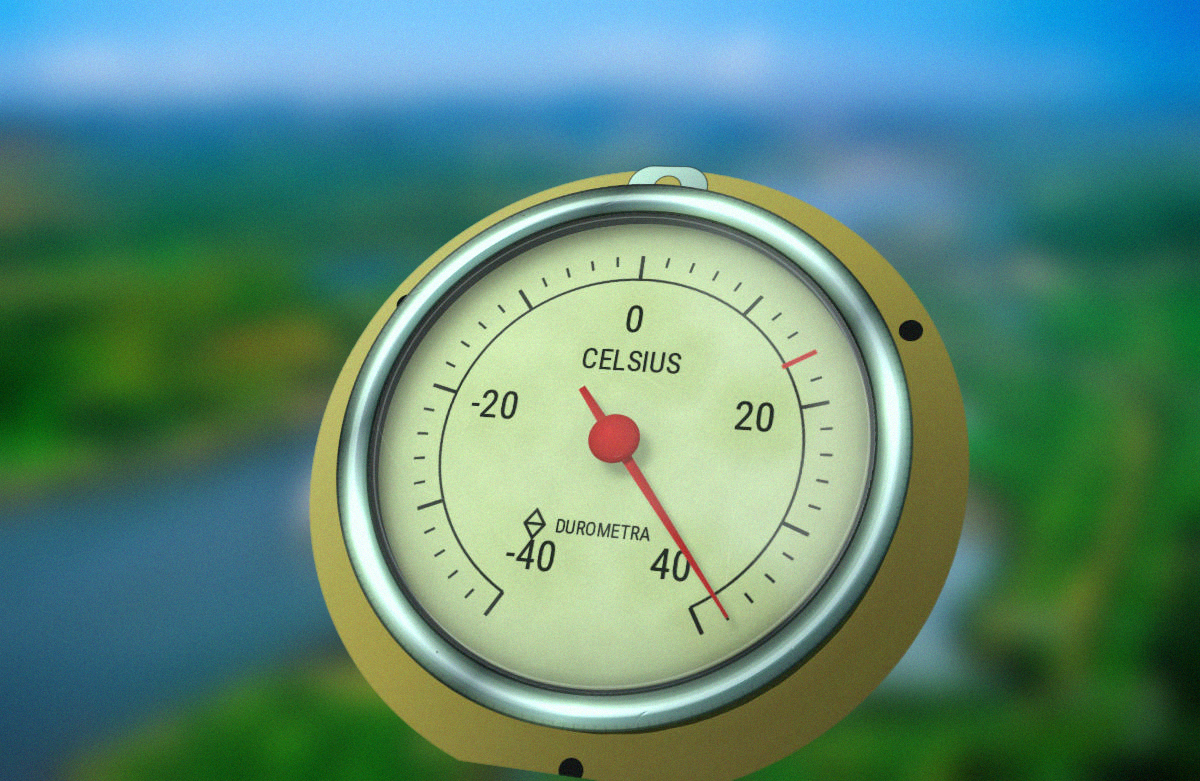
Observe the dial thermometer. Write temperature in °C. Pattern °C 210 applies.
°C 38
